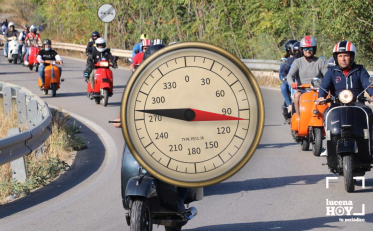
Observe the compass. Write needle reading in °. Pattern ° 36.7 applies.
° 100
